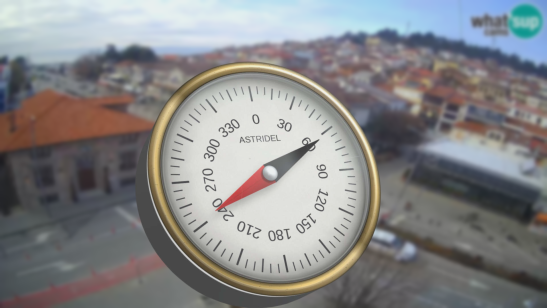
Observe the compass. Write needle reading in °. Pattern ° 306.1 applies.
° 242.5
